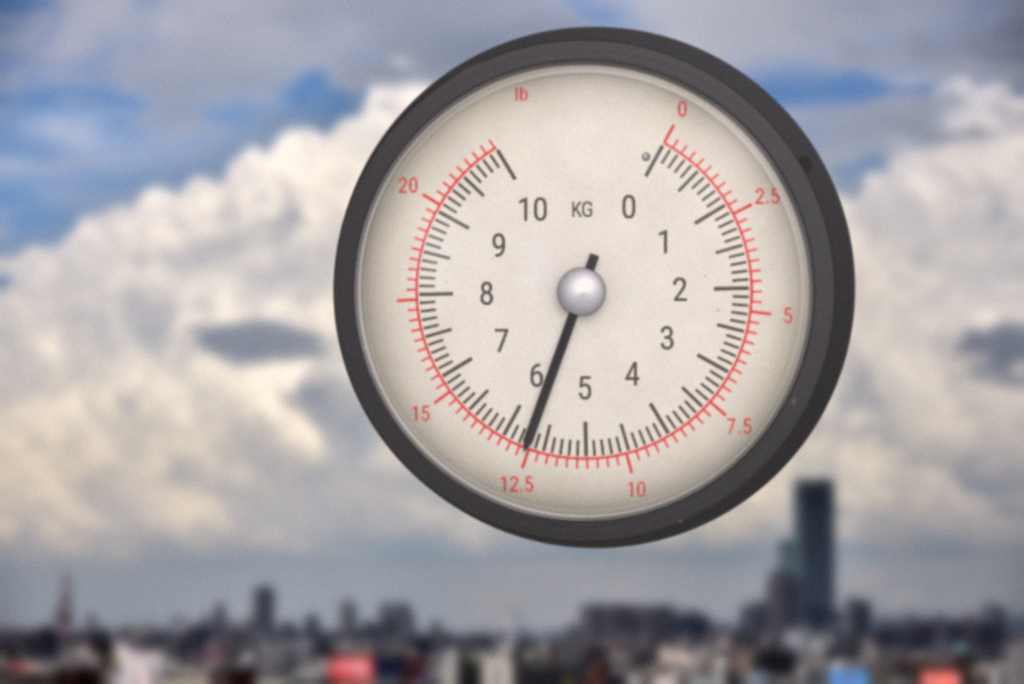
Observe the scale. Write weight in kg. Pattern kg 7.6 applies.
kg 5.7
